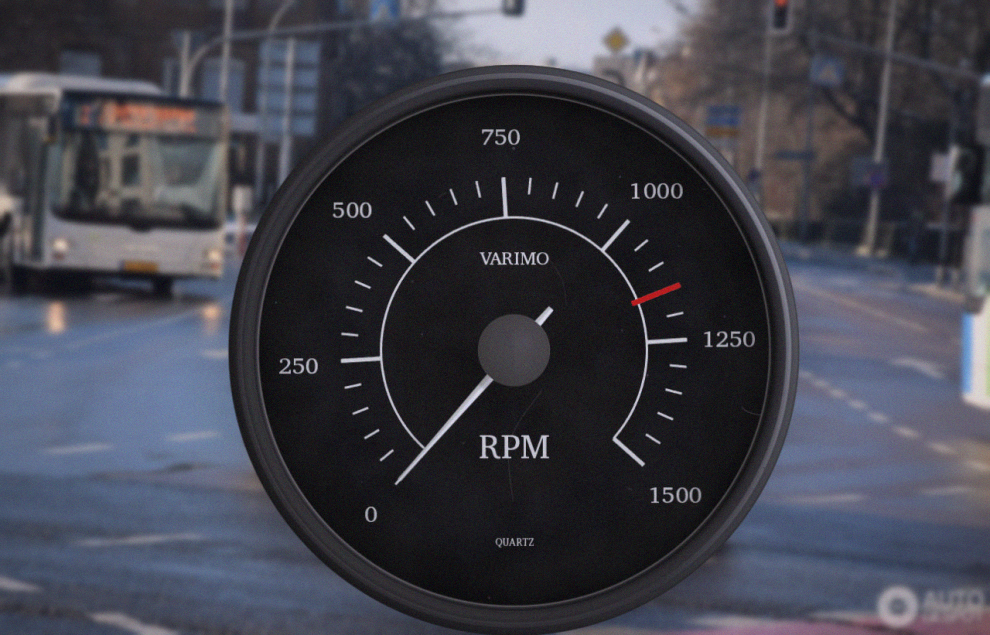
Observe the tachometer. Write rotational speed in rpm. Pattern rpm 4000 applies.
rpm 0
